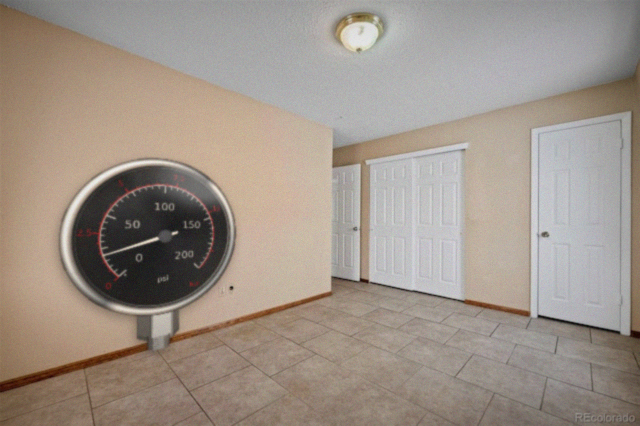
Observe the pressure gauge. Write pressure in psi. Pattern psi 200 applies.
psi 20
